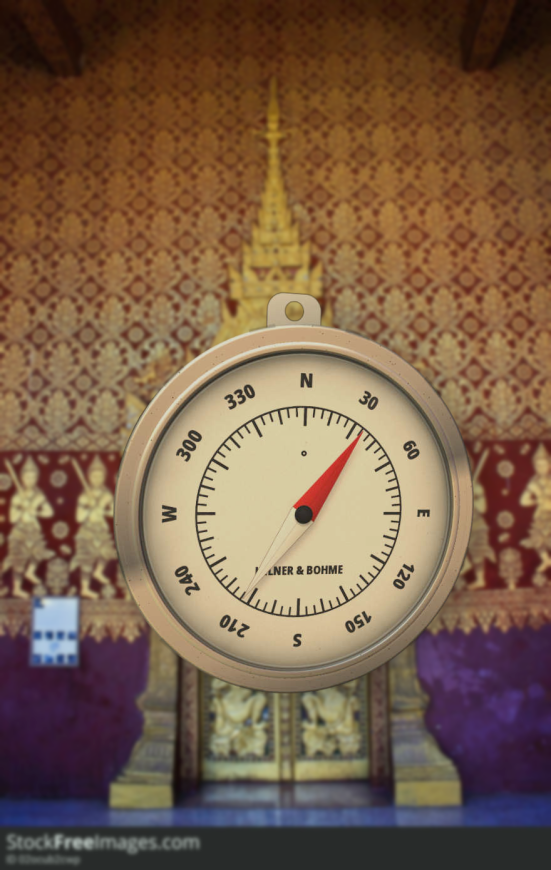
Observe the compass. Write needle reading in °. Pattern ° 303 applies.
° 35
